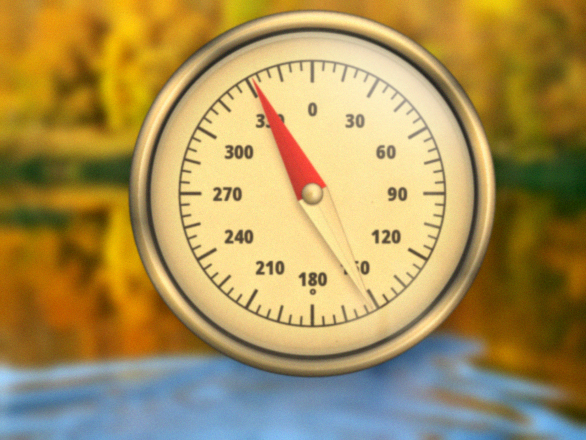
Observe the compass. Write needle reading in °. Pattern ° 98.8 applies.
° 332.5
